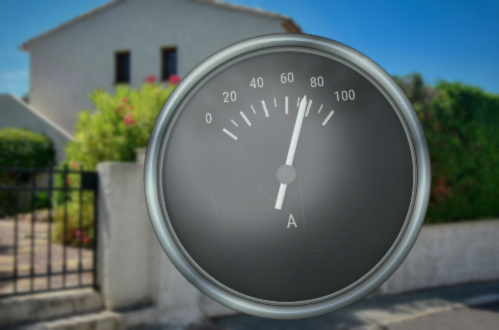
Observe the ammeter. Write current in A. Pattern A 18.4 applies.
A 75
